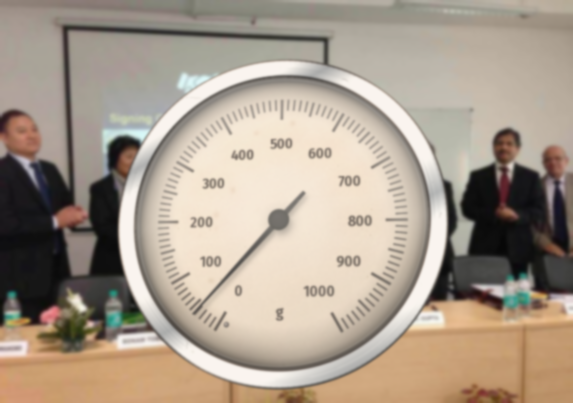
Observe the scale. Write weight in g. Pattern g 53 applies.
g 40
